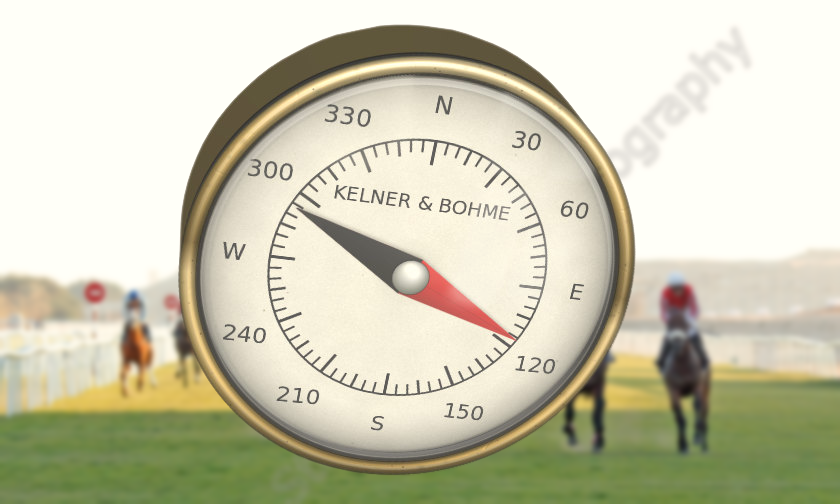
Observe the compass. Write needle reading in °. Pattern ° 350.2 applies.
° 115
